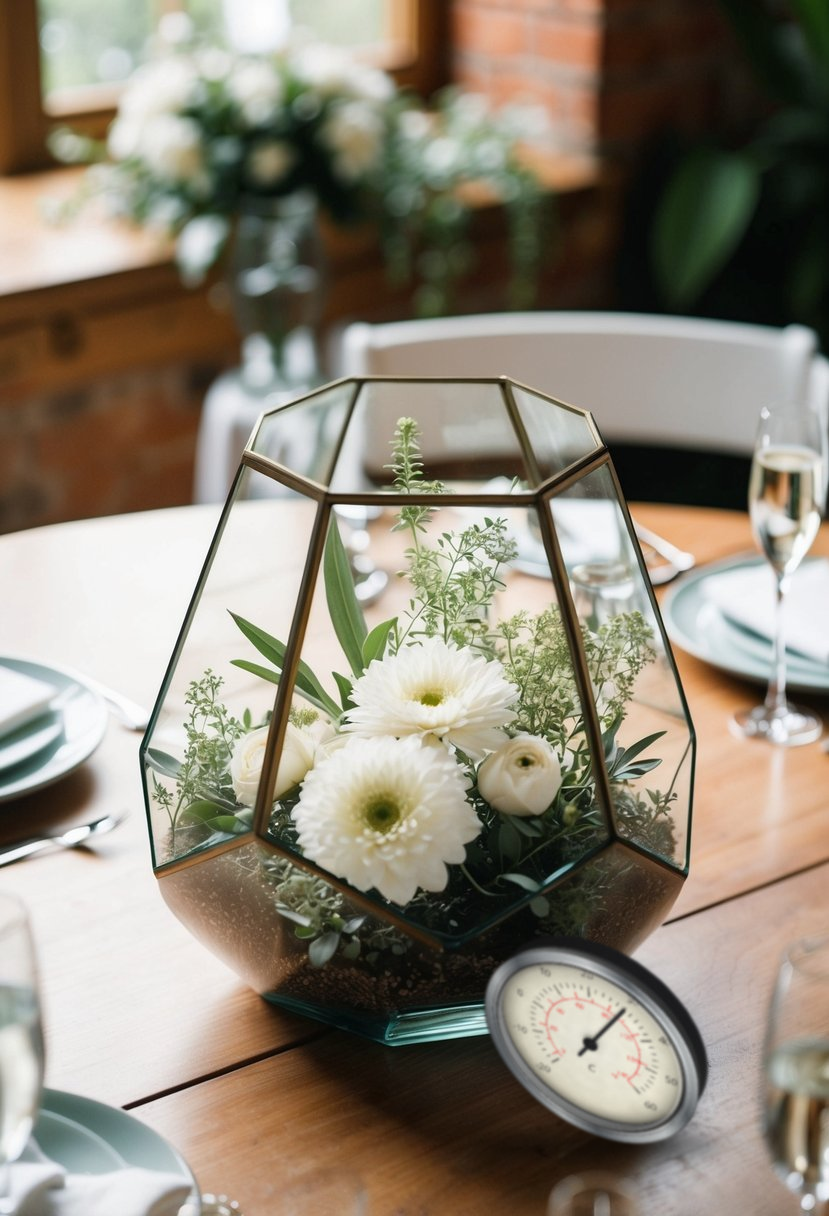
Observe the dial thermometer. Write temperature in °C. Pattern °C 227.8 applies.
°C 30
